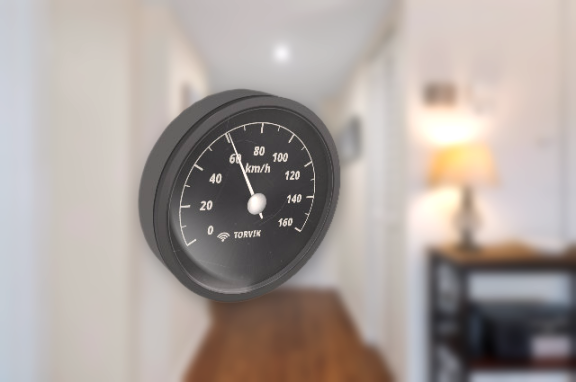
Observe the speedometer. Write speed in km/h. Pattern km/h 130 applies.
km/h 60
